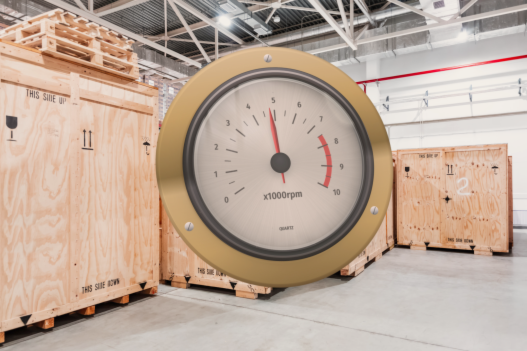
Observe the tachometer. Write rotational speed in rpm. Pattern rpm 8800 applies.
rpm 4750
